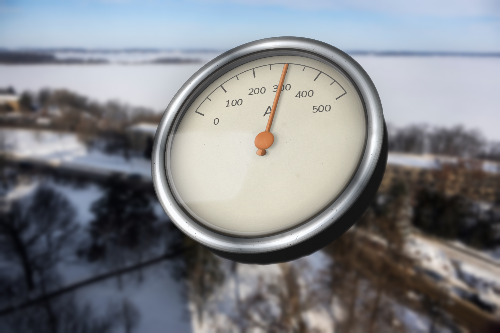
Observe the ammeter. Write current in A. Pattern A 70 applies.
A 300
